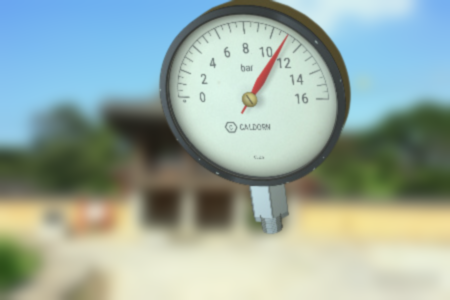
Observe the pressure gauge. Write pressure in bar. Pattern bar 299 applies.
bar 11
